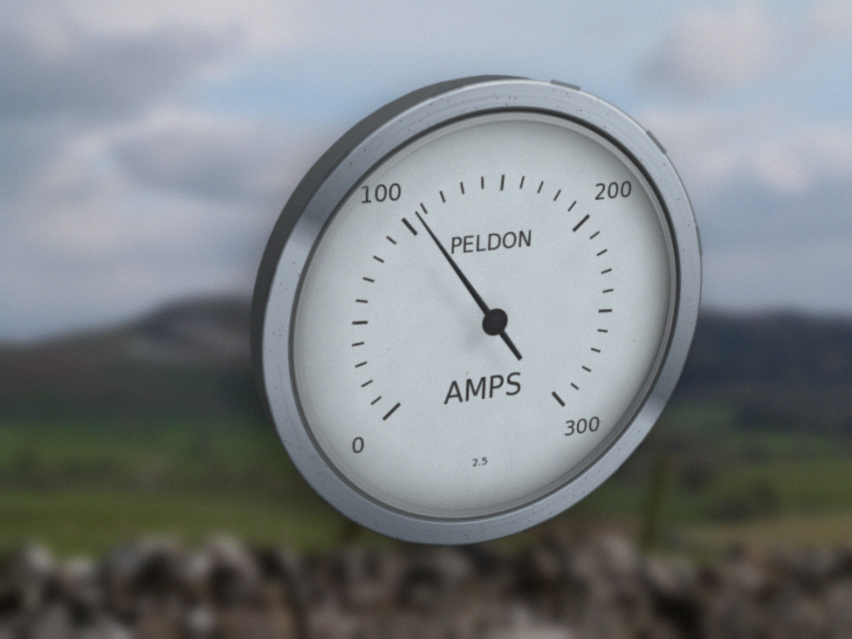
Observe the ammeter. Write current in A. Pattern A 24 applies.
A 105
